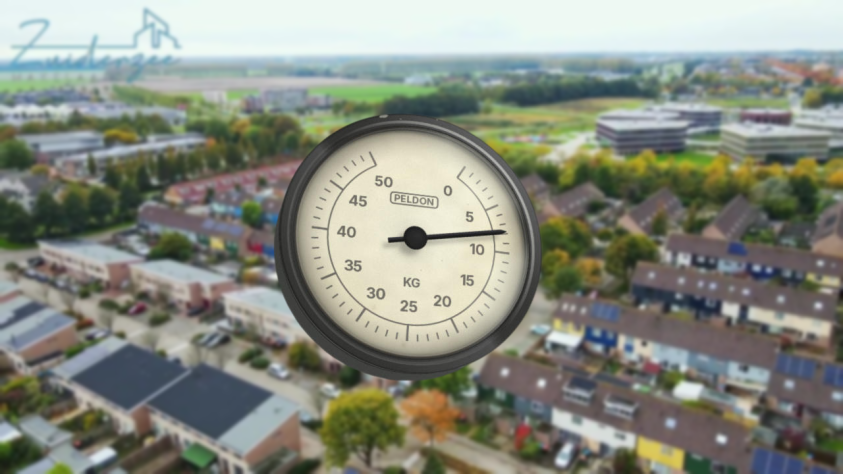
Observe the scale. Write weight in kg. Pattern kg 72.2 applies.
kg 8
